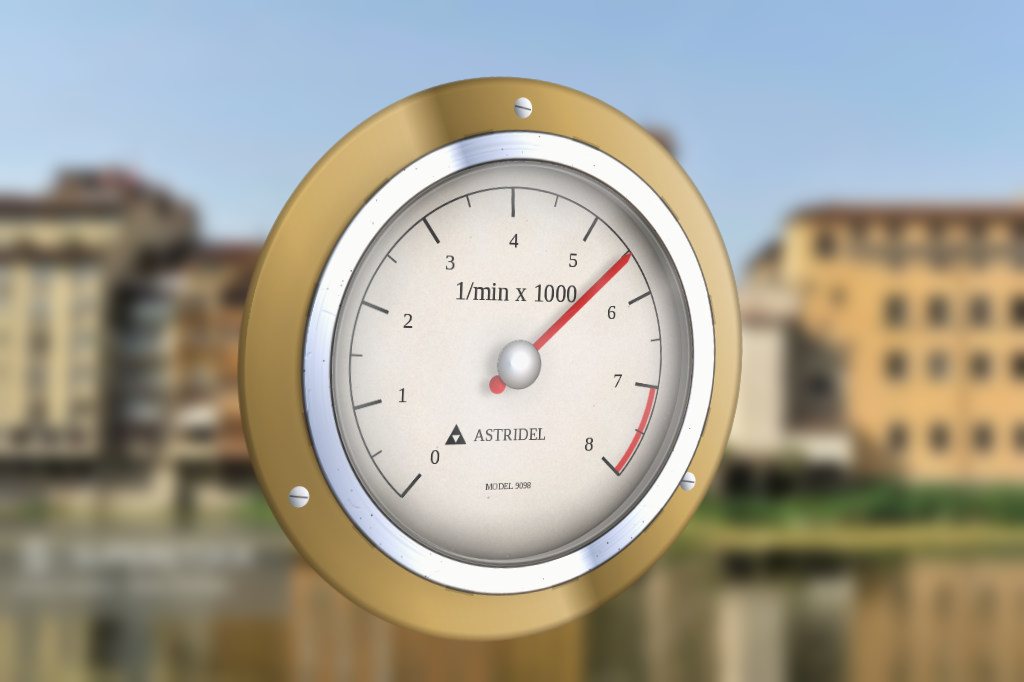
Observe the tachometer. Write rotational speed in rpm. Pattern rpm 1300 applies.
rpm 5500
